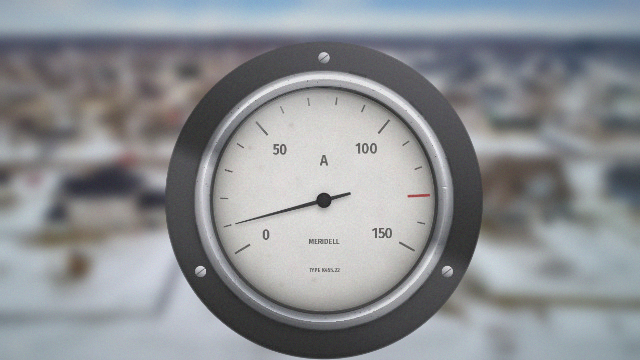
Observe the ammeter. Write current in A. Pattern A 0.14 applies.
A 10
